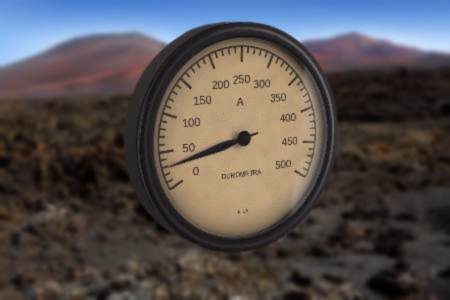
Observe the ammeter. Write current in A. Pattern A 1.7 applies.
A 30
